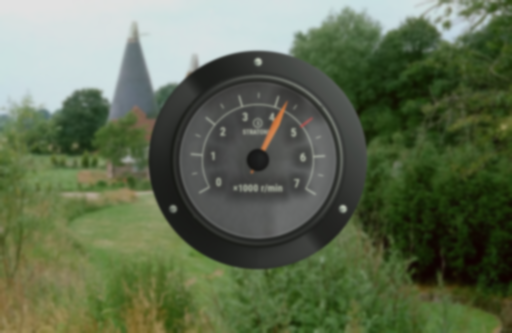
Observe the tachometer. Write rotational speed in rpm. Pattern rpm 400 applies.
rpm 4250
